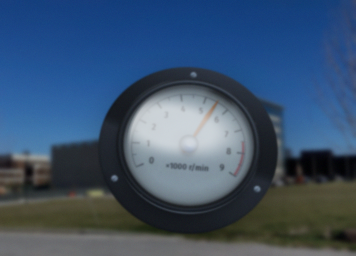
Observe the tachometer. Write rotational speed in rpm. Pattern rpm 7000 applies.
rpm 5500
